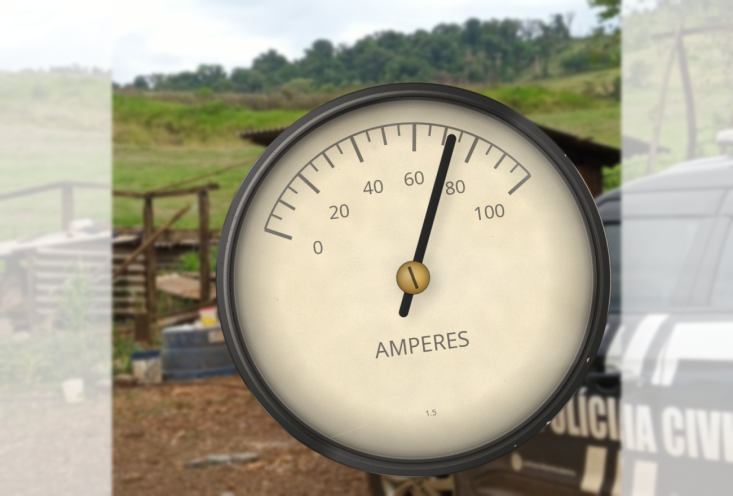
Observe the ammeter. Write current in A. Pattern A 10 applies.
A 72.5
